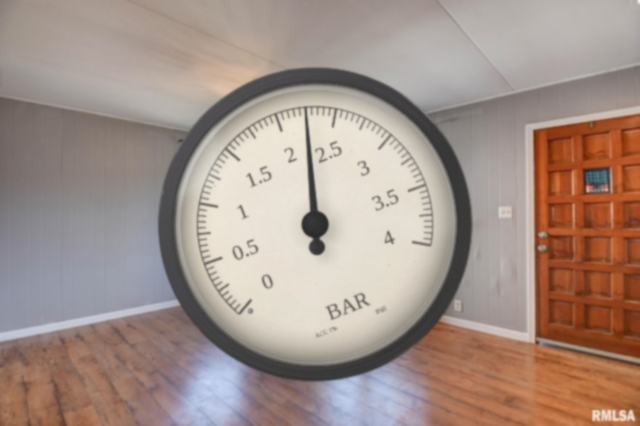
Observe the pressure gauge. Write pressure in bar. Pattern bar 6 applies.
bar 2.25
